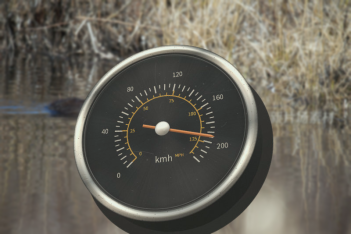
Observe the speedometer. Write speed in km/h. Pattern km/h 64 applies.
km/h 195
